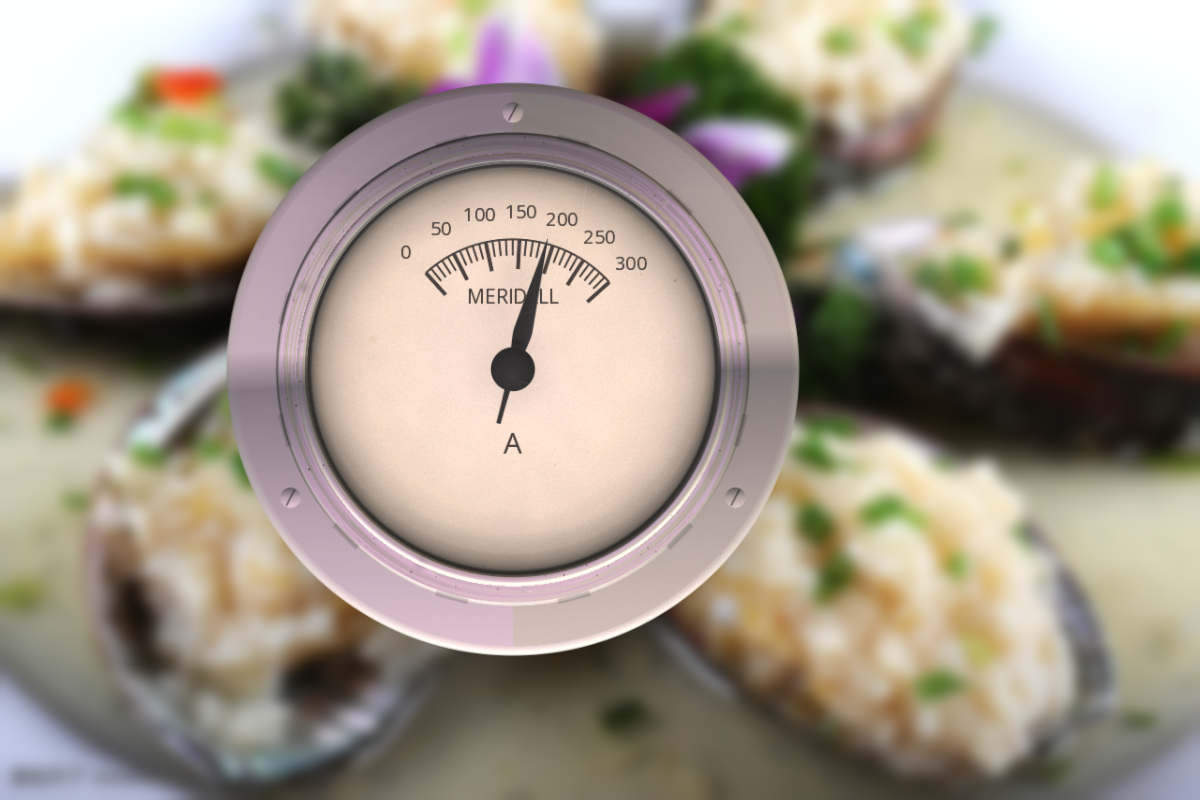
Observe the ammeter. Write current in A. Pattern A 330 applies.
A 190
